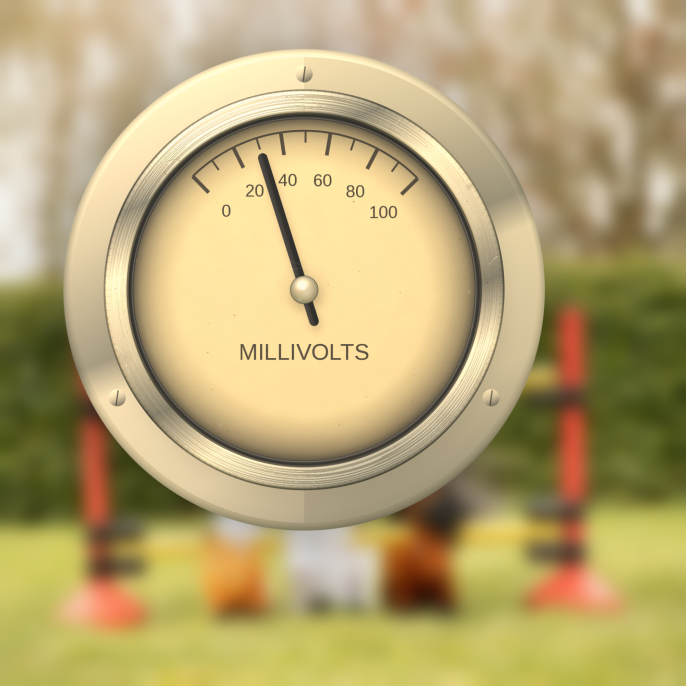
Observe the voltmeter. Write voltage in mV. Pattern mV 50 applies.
mV 30
